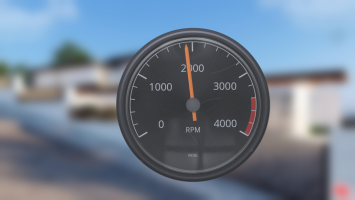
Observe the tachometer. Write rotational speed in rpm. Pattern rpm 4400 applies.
rpm 1900
